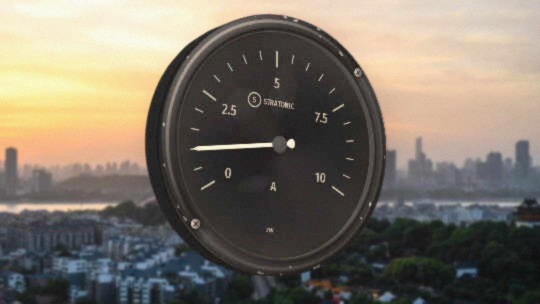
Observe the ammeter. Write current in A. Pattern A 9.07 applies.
A 1
